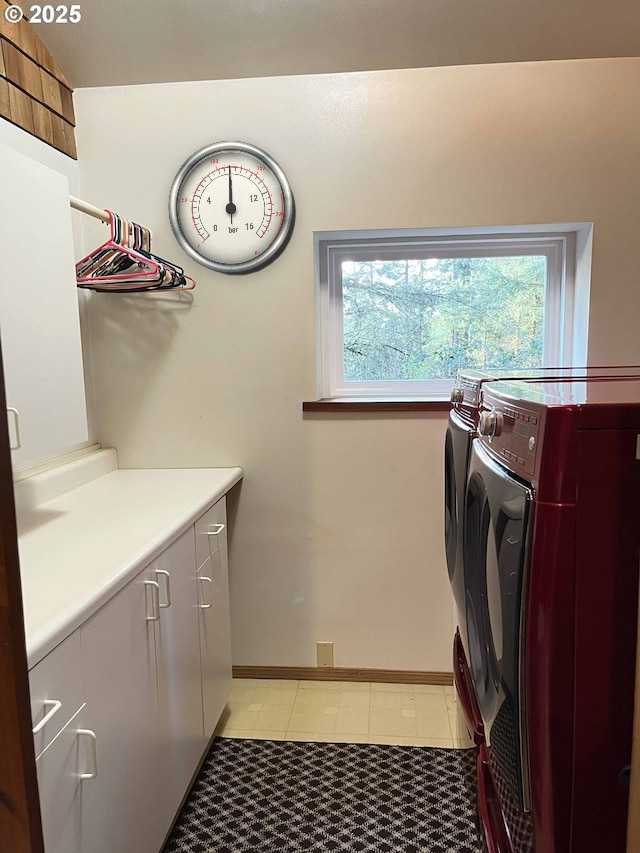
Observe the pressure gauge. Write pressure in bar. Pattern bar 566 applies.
bar 8
